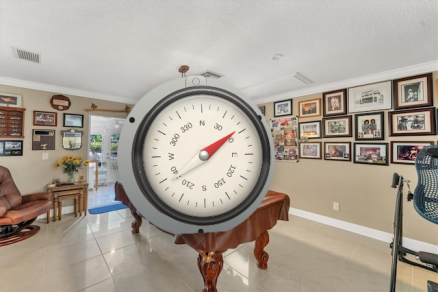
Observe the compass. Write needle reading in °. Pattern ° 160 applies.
° 55
